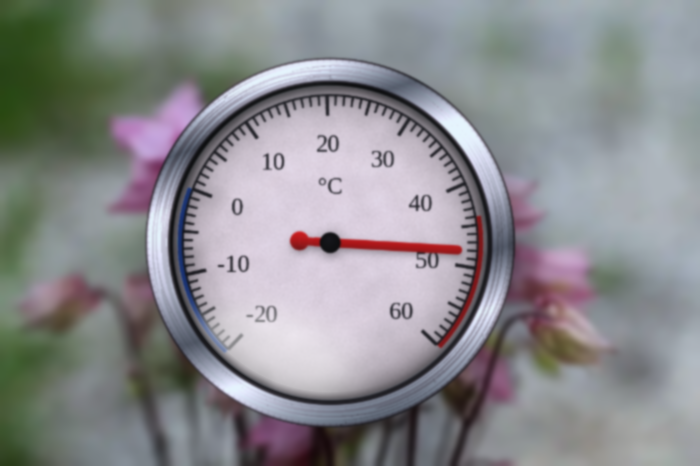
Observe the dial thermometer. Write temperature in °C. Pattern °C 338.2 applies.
°C 48
